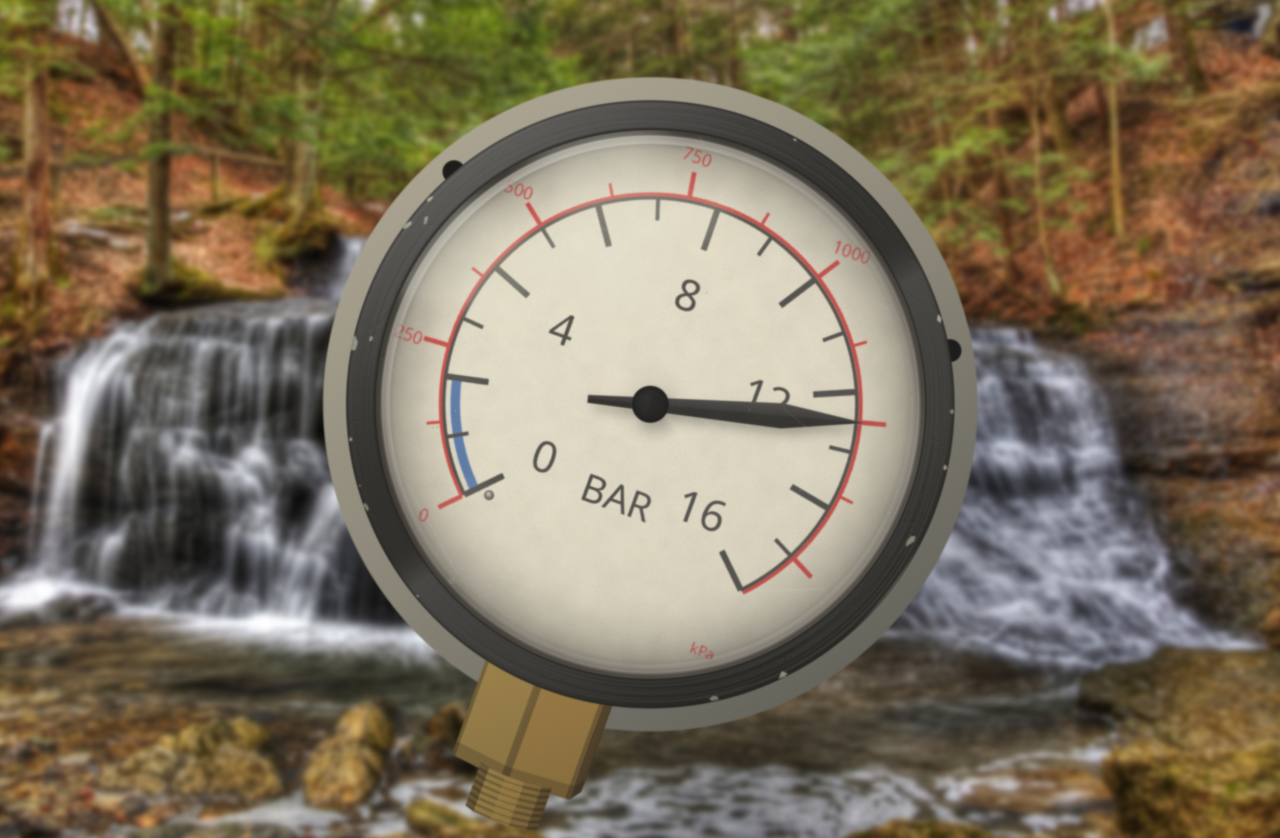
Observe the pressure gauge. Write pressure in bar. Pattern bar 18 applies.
bar 12.5
